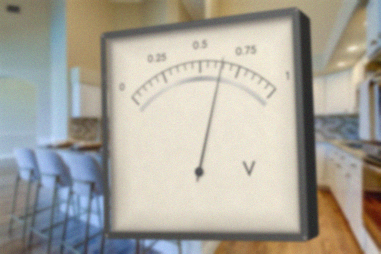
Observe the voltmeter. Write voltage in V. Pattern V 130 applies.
V 0.65
